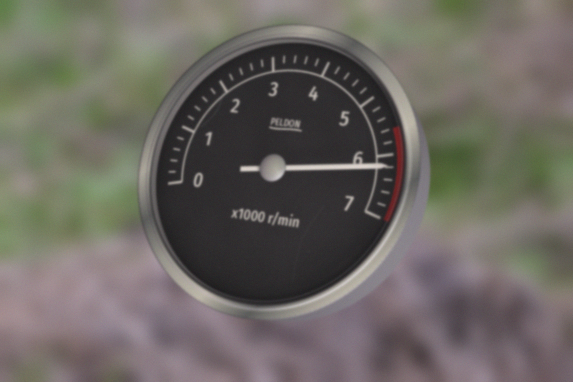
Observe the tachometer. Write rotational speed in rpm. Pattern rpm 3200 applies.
rpm 6200
